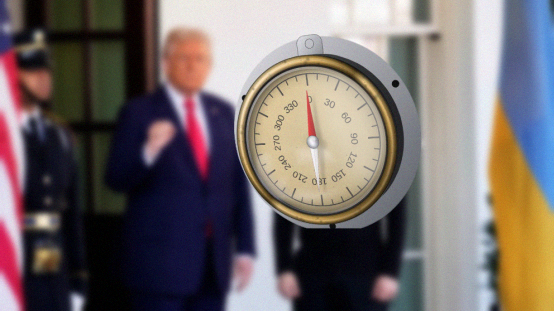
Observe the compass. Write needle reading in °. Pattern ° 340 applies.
° 0
